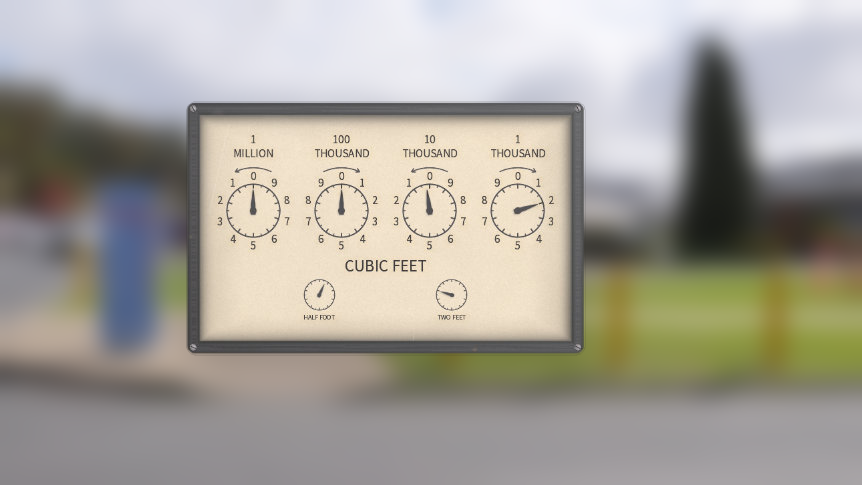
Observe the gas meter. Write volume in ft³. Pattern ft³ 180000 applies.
ft³ 200
